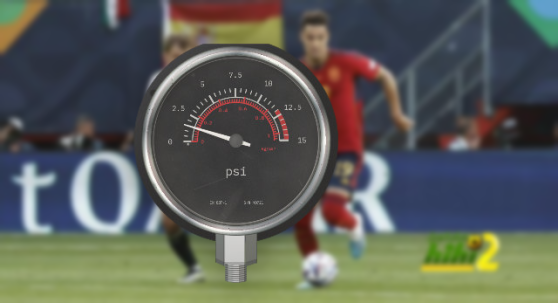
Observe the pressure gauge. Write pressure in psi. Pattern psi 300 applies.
psi 1.5
